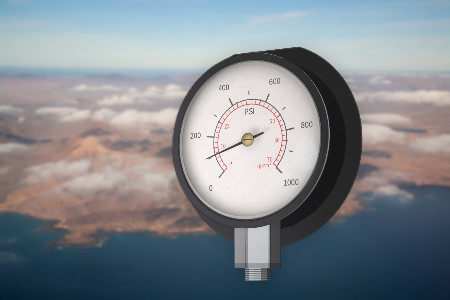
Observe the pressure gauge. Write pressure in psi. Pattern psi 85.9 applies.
psi 100
